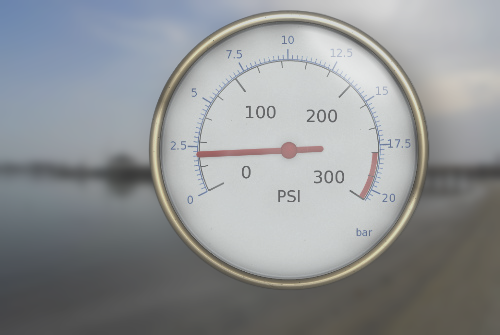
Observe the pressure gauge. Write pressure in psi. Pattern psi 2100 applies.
psi 30
